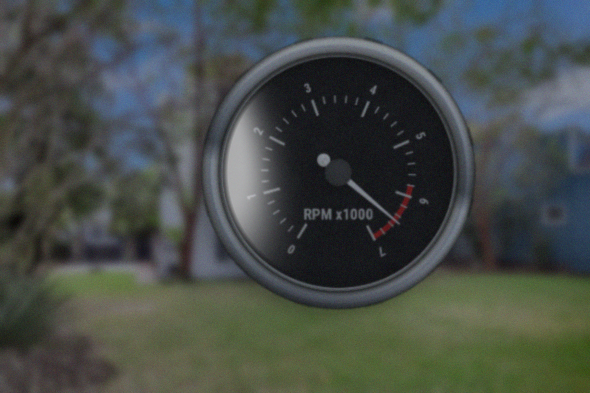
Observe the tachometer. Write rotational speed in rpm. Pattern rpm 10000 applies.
rpm 6500
